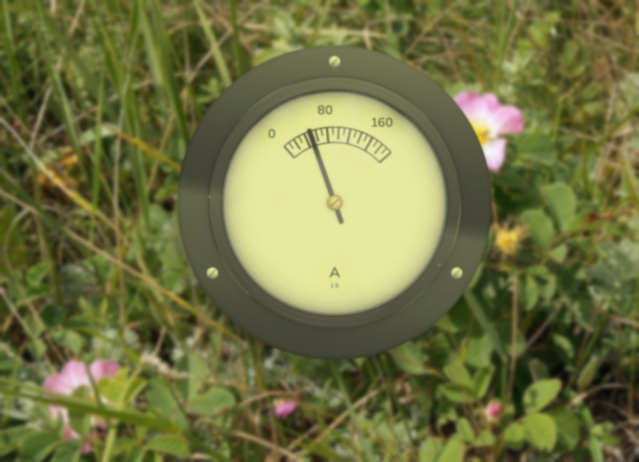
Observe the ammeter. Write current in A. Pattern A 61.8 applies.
A 50
